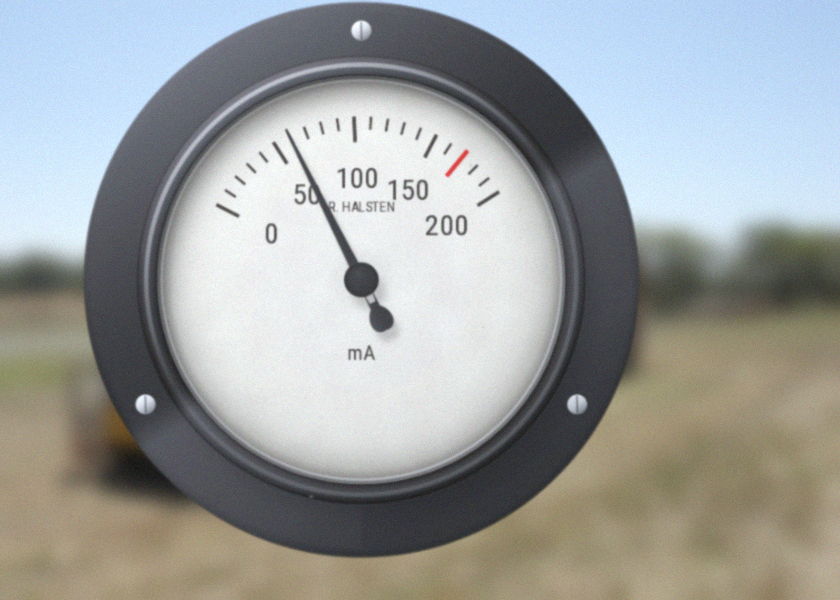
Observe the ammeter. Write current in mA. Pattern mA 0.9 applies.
mA 60
